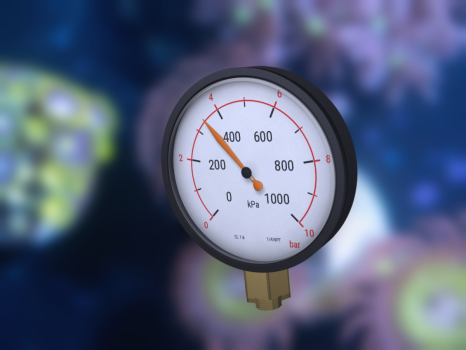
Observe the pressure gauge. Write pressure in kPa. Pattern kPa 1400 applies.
kPa 350
